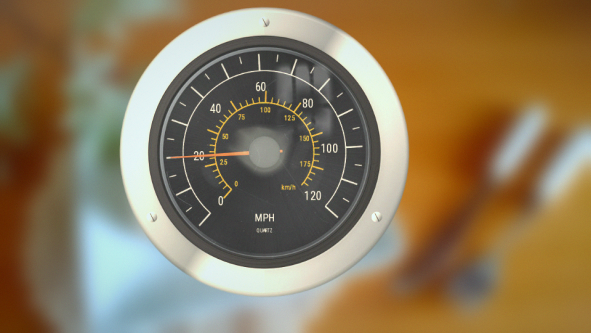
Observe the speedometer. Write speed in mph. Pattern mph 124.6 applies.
mph 20
